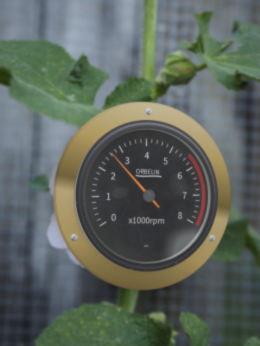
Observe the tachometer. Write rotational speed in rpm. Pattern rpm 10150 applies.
rpm 2600
